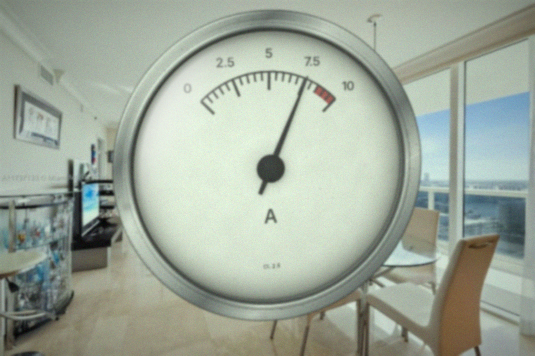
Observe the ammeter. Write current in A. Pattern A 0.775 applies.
A 7.5
